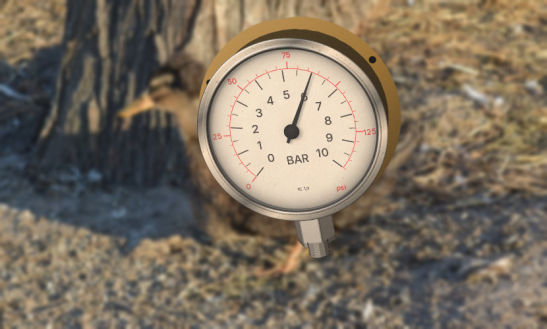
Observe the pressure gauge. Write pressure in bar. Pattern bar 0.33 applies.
bar 6
